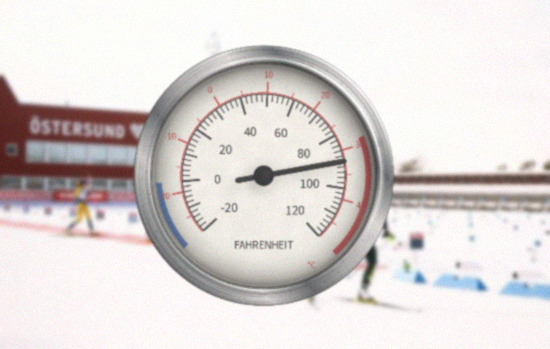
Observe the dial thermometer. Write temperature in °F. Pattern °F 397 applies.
°F 90
